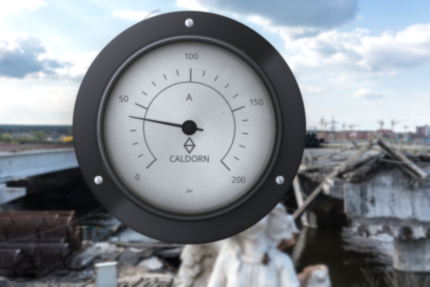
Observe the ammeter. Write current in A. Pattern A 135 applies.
A 40
